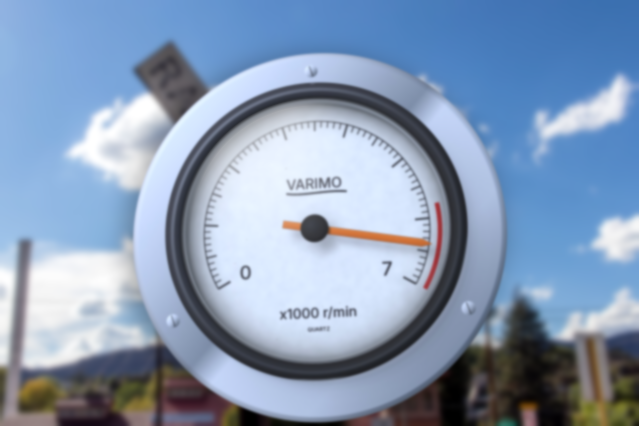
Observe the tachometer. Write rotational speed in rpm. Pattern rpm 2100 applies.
rpm 6400
